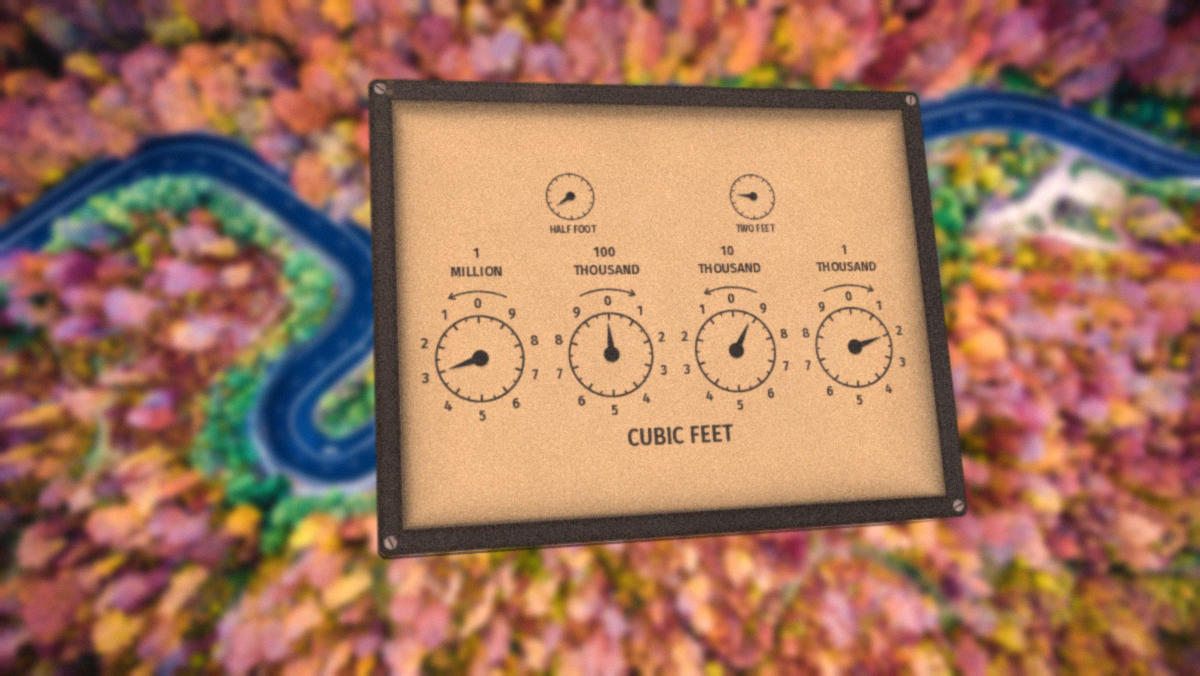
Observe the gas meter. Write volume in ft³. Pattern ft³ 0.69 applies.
ft³ 299200
